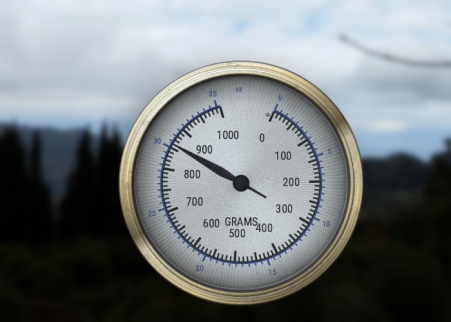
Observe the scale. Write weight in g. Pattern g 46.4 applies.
g 860
